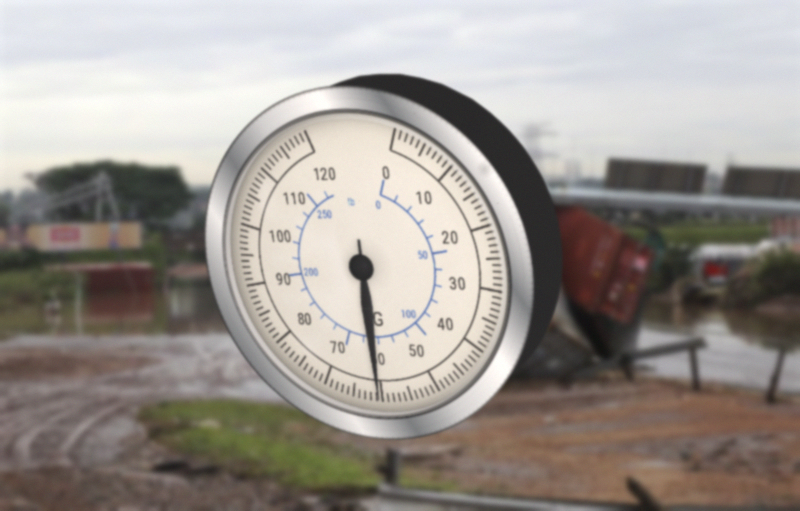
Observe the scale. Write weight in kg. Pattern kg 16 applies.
kg 60
